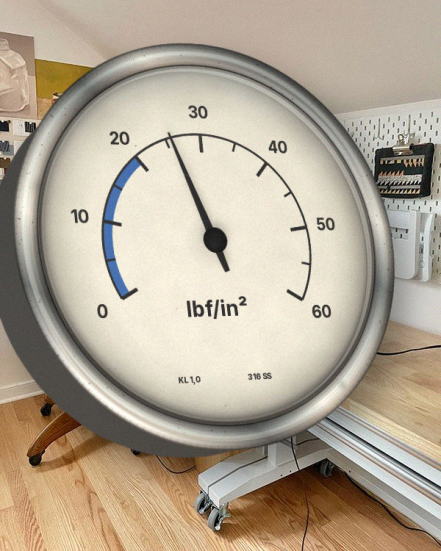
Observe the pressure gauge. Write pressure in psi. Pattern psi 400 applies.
psi 25
